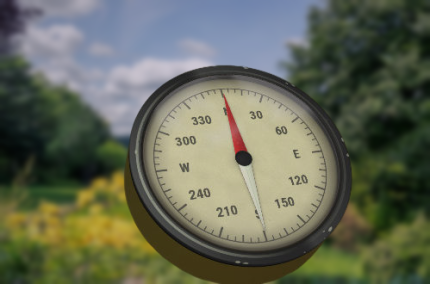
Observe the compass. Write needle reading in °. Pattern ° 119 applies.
° 0
